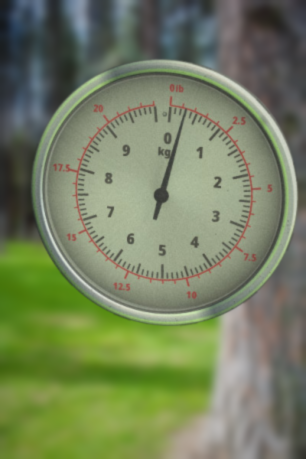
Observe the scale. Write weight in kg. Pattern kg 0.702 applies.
kg 0.3
